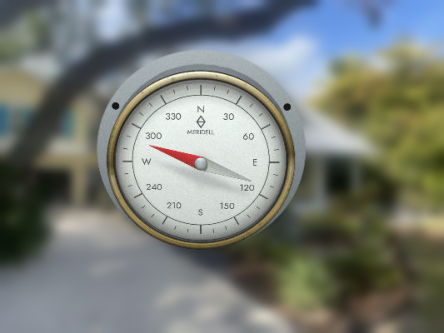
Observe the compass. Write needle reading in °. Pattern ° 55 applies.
° 290
